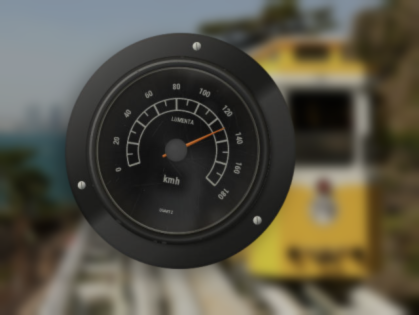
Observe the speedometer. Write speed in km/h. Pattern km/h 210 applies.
km/h 130
